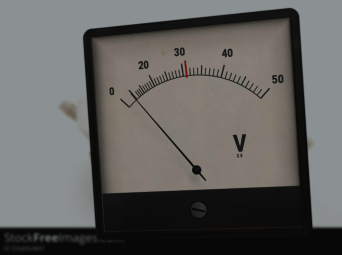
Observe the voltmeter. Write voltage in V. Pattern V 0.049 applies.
V 10
